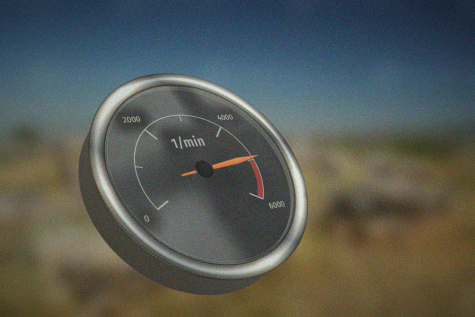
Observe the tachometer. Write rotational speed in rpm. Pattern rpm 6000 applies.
rpm 5000
